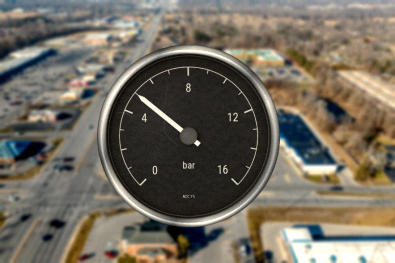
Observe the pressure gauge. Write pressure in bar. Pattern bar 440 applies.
bar 5
